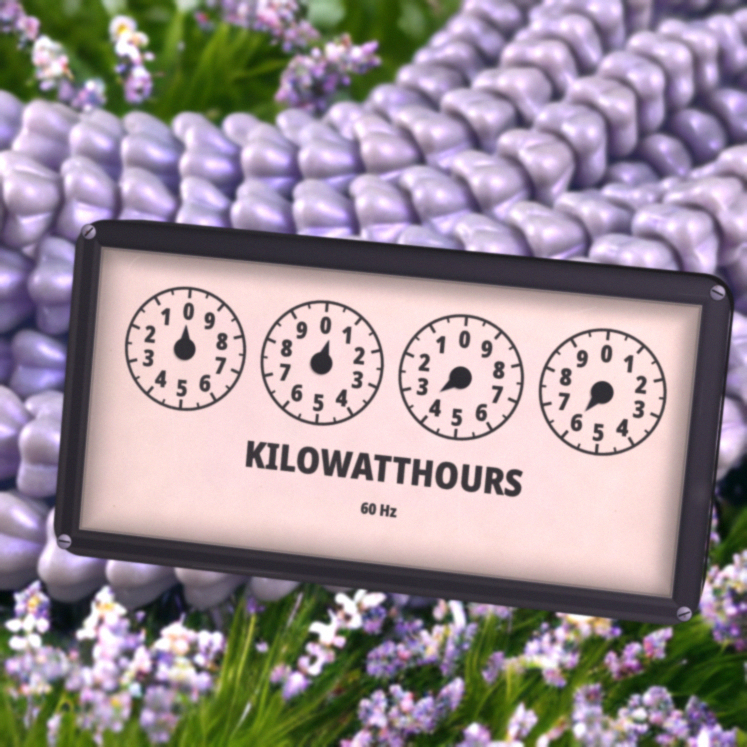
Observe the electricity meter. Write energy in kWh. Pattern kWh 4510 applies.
kWh 36
